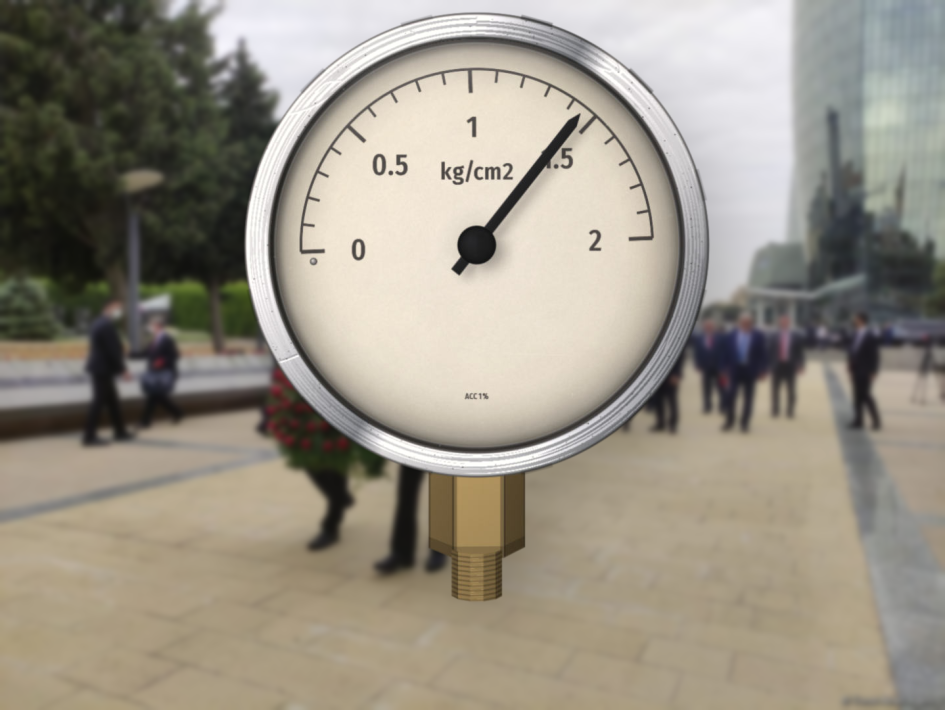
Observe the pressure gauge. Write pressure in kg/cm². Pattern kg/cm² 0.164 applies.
kg/cm² 1.45
